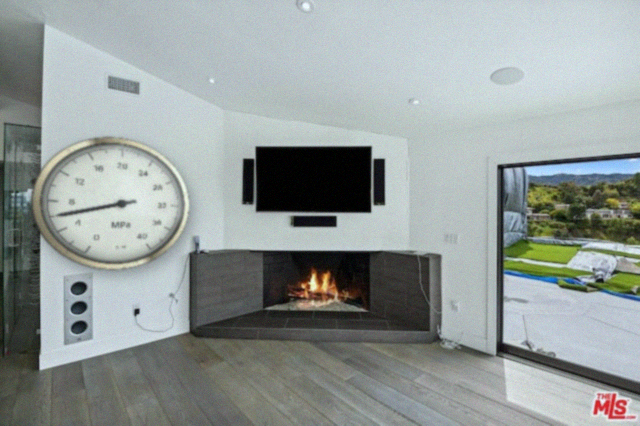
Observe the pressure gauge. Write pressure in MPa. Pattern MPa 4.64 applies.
MPa 6
